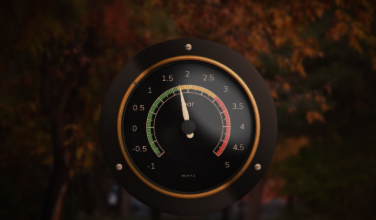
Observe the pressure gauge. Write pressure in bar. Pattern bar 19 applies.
bar 1.75
